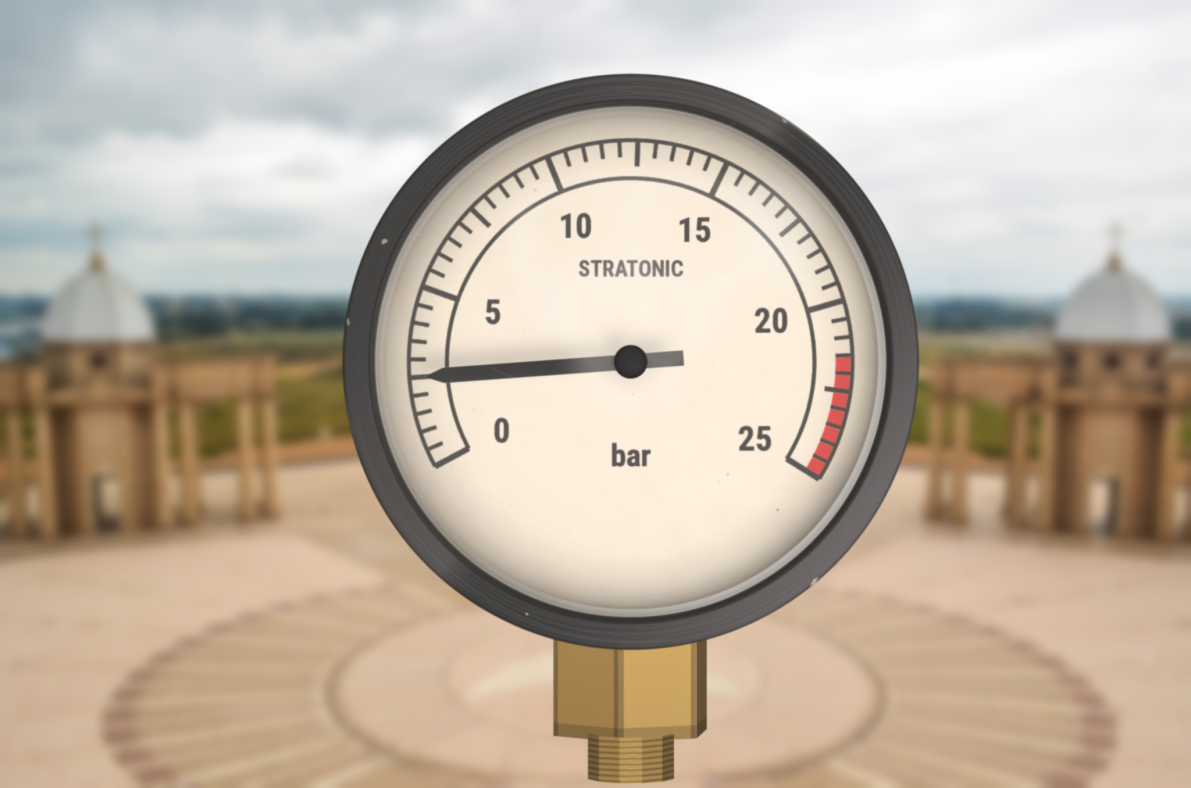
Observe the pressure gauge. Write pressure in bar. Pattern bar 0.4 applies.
bar 2.5
